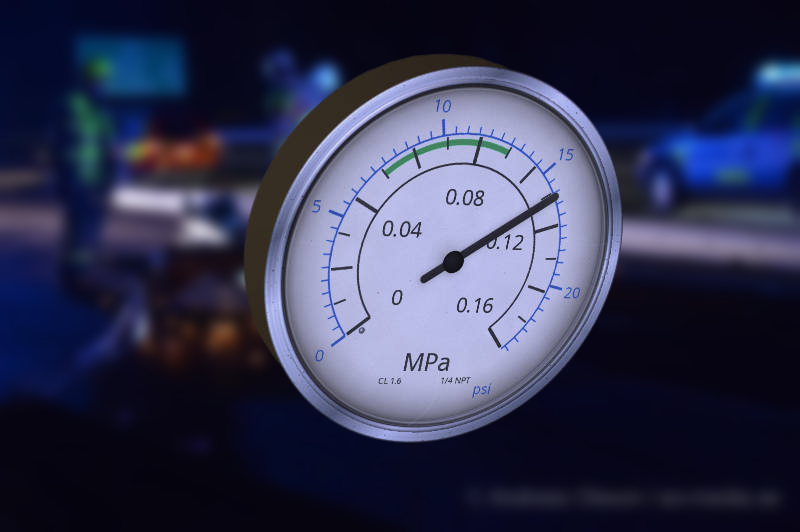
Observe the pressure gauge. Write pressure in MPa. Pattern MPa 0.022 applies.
MPa 0.11
